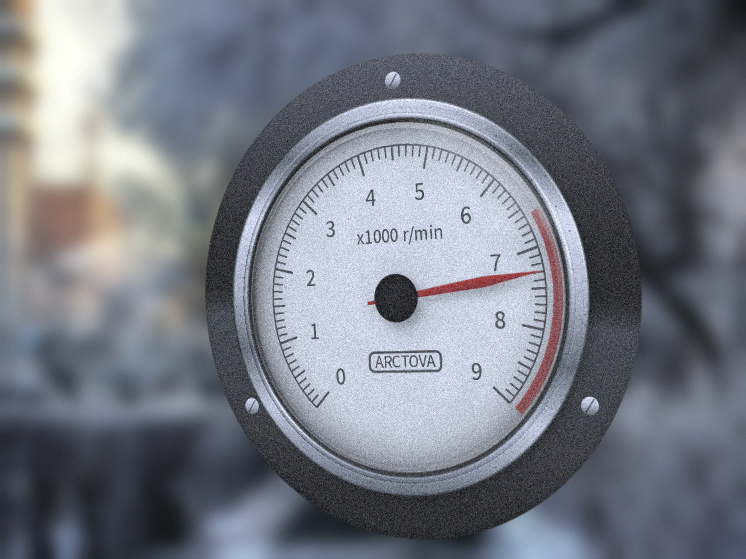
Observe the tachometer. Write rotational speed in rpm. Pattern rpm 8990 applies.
rpm 7300
